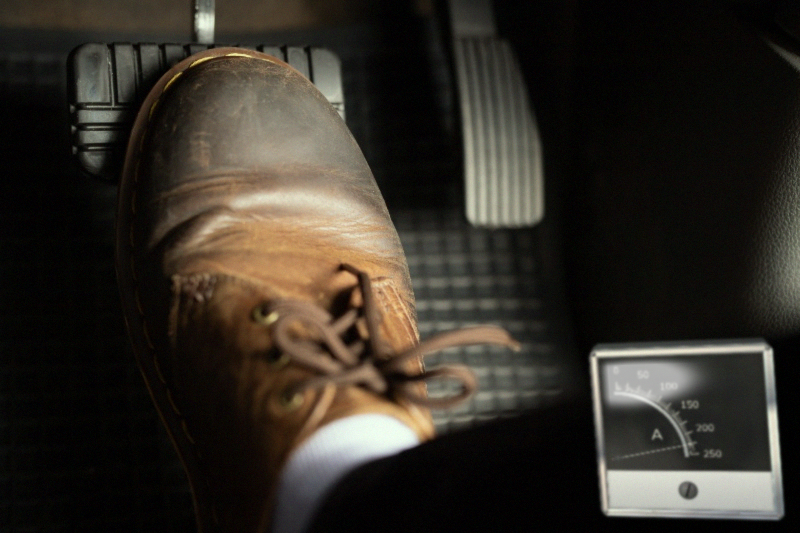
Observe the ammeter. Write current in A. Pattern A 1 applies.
A 225
